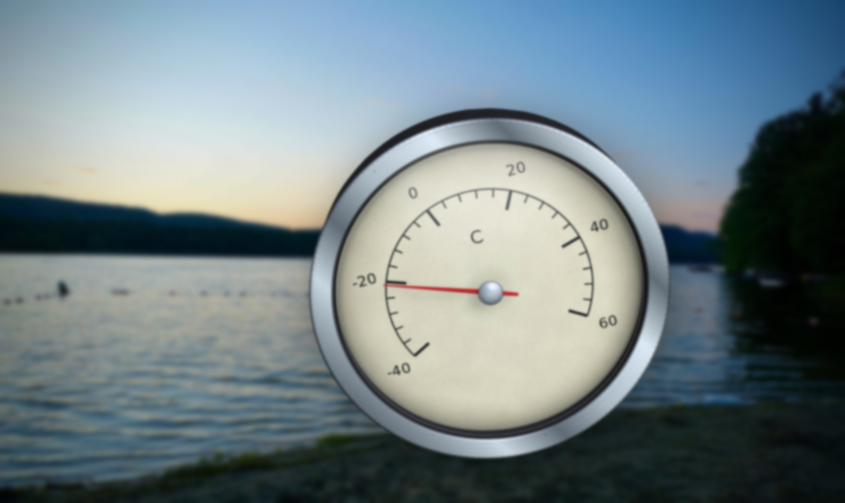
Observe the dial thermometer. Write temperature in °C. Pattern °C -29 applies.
°C -20
